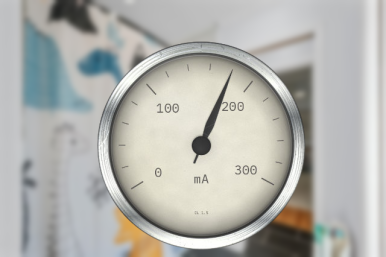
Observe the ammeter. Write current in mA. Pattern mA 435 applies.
mA 180
